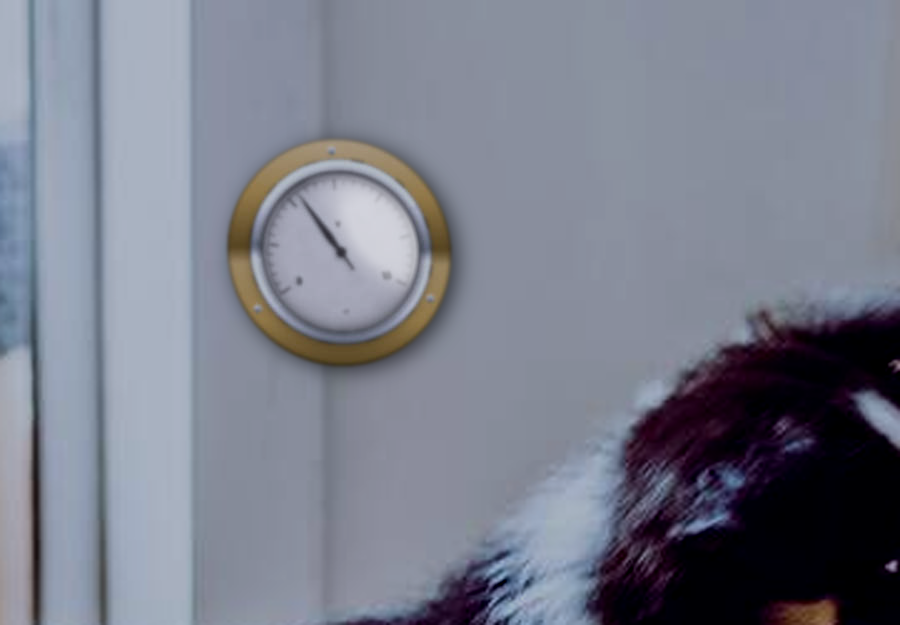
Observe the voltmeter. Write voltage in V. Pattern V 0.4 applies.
V 5.5
